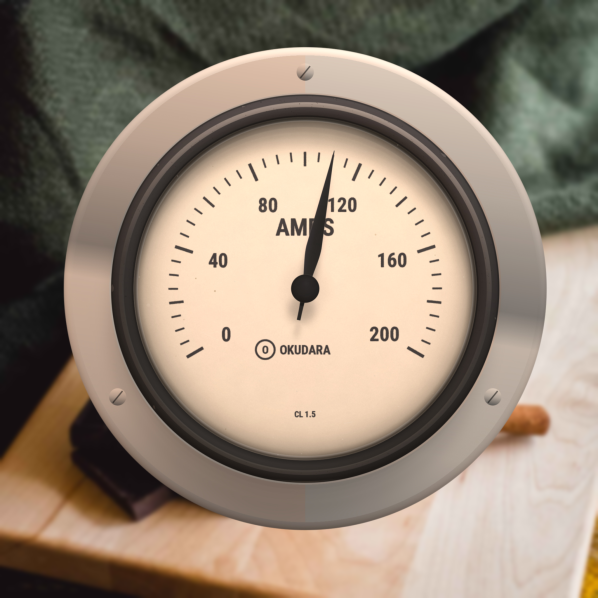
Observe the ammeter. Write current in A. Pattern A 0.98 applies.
A 110
